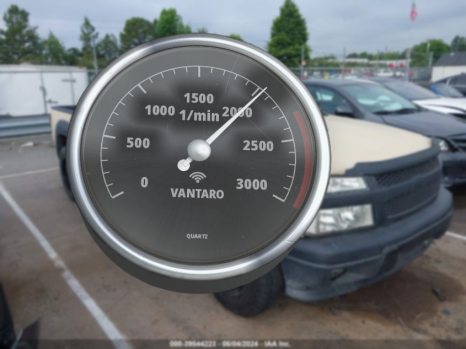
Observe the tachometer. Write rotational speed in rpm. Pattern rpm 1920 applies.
rpm 2050
